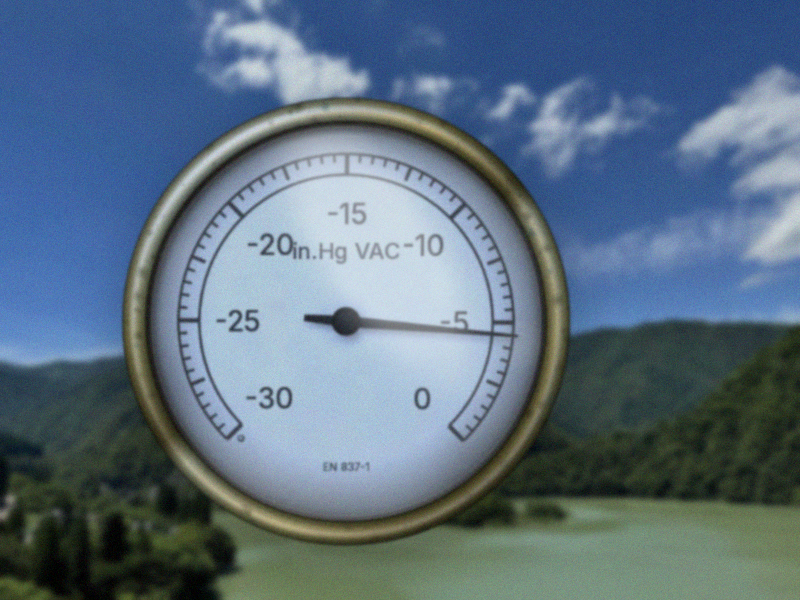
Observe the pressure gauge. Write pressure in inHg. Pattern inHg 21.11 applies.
inHg -4.5
